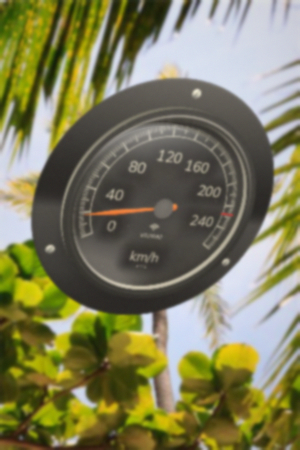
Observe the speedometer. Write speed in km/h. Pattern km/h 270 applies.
km/h 20
